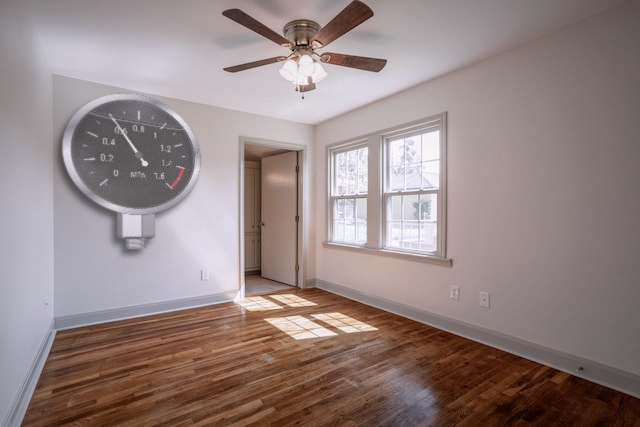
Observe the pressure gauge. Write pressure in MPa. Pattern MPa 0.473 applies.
MPa 0.6
